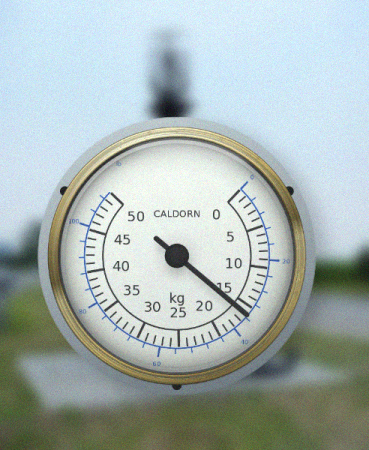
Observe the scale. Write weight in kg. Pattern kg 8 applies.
kg 16
